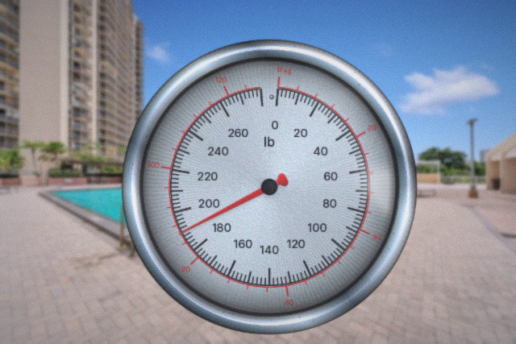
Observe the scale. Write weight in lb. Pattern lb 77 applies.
lb 190
